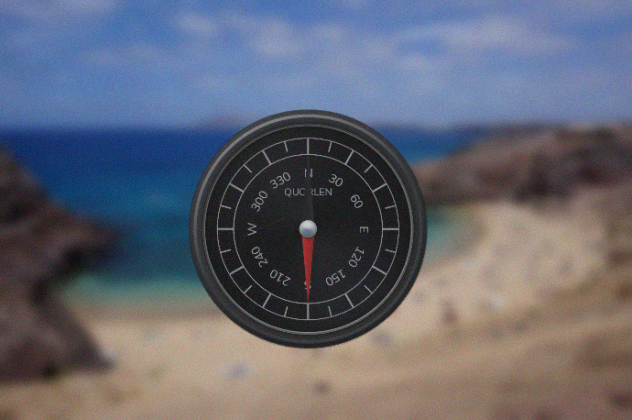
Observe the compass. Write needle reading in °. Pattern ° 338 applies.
° 180
